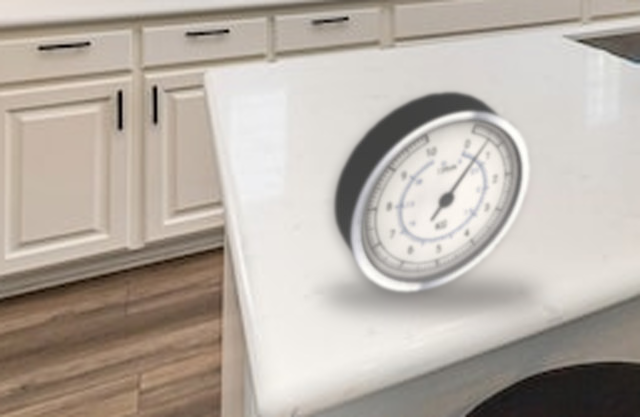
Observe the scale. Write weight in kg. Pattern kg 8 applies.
kg 0.5
